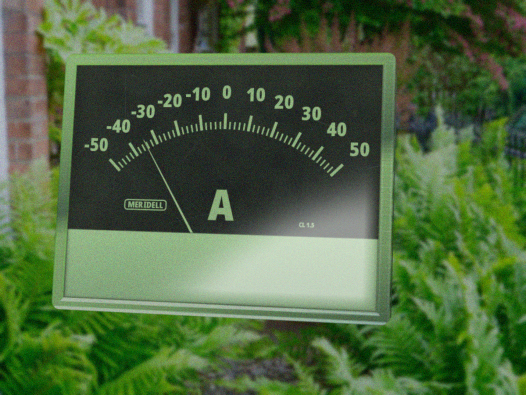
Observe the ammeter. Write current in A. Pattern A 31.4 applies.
A -34
